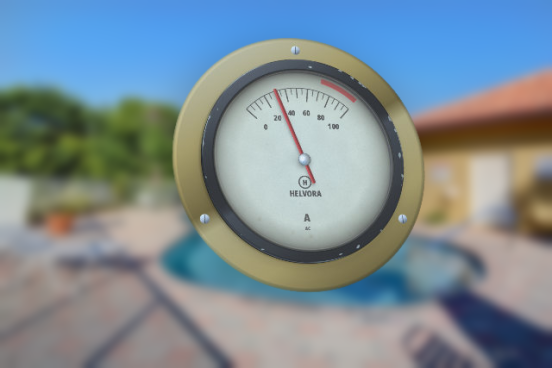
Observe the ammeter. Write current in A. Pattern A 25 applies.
A 30
